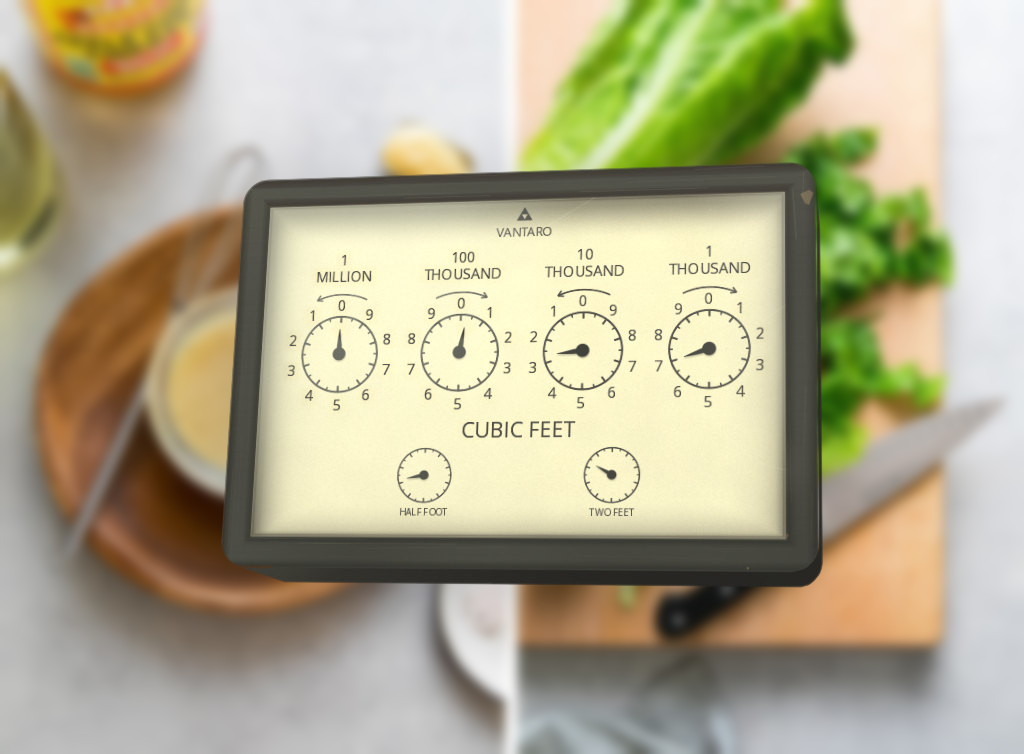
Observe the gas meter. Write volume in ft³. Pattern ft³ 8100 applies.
ft³ 2700
